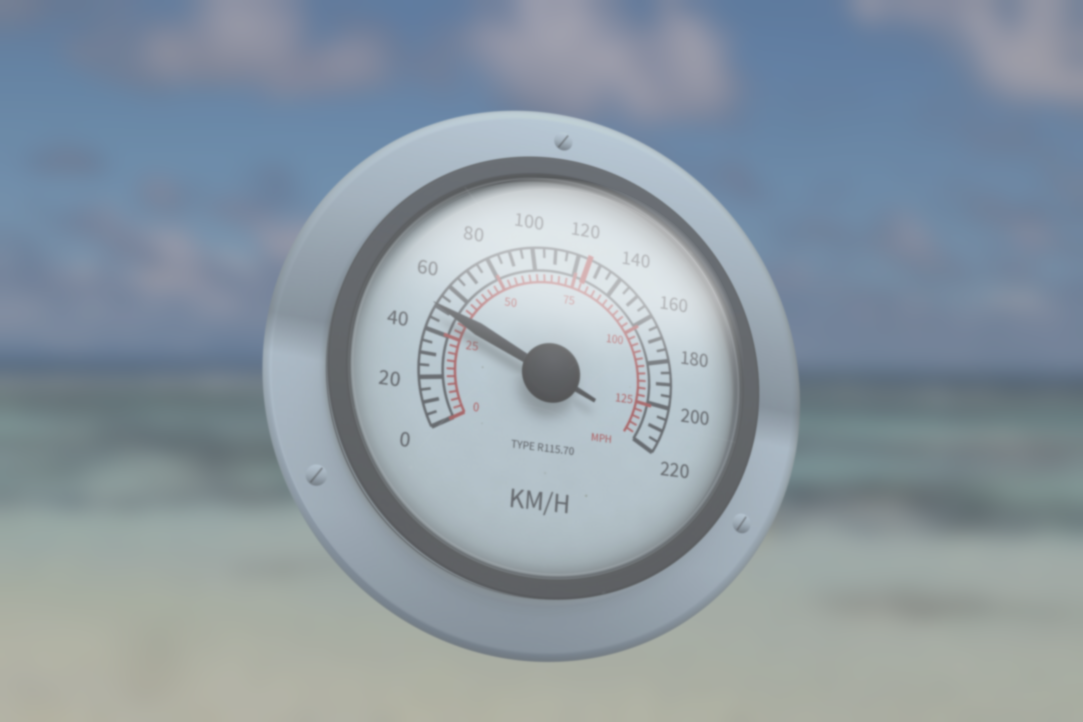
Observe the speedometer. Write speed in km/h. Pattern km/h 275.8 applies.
km/h 50
